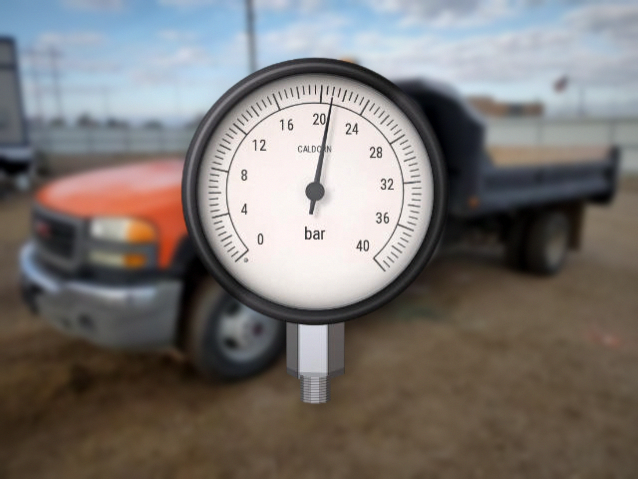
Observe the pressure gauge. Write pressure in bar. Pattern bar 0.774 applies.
bar 21
